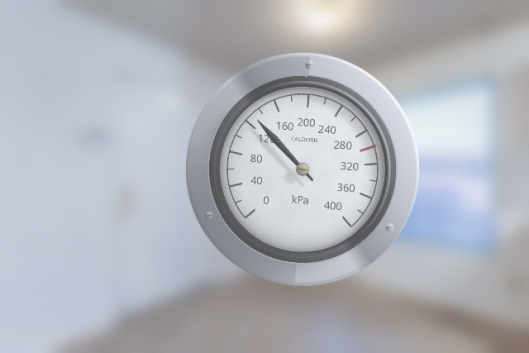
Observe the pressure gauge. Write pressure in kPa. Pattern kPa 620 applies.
kPa 130
